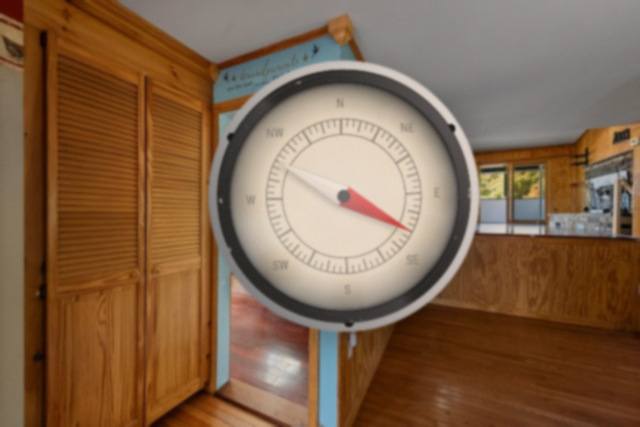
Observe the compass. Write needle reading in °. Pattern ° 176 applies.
° 120
